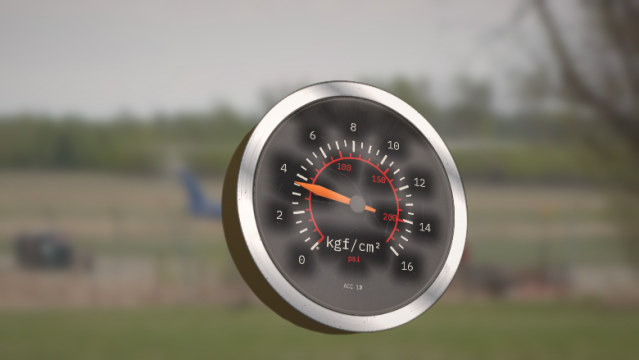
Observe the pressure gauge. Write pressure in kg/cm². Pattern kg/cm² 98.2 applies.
kg/cm² 3.5
